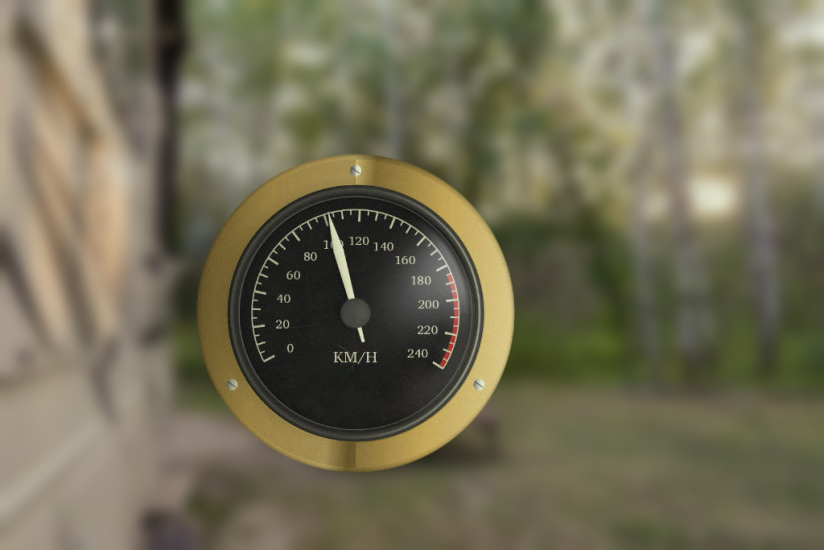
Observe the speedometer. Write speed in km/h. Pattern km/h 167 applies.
km/h 102.5
